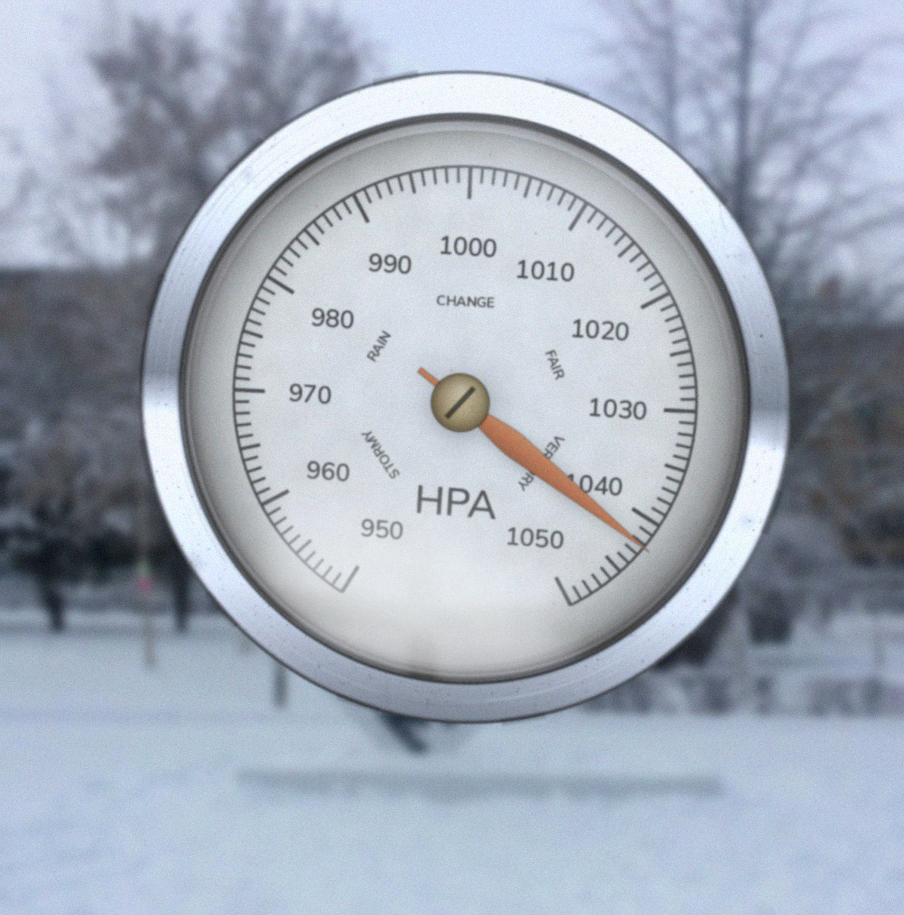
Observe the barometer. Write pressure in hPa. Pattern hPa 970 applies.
hPa 1042
